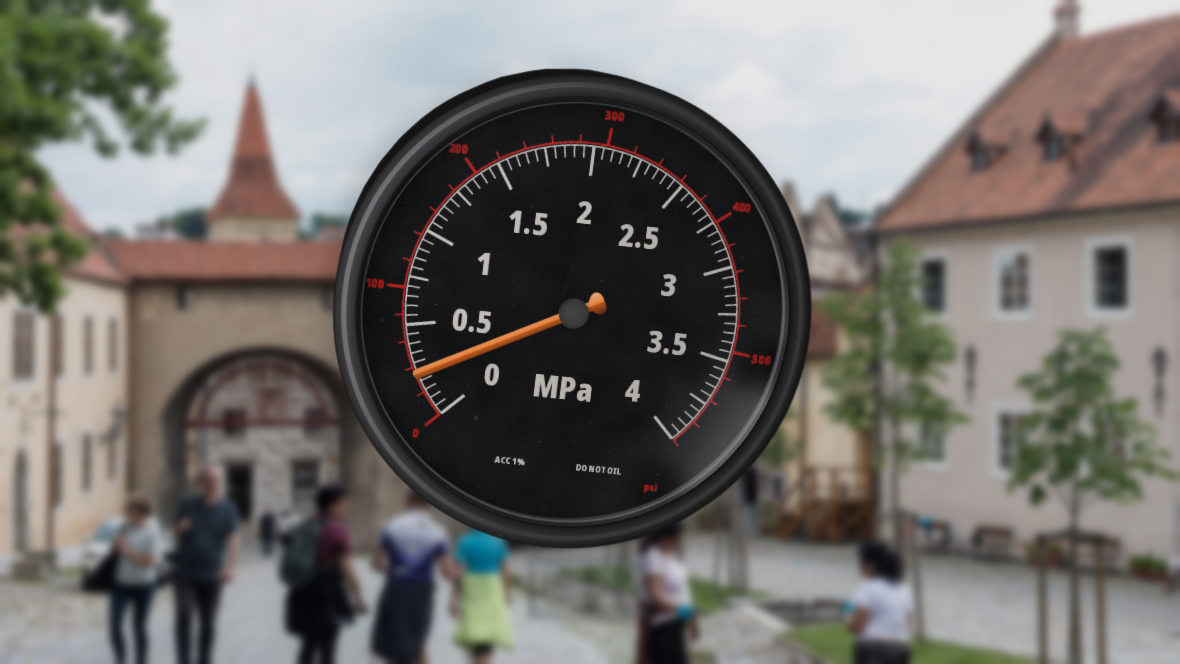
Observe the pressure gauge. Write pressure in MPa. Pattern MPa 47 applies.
MPa 0.25
